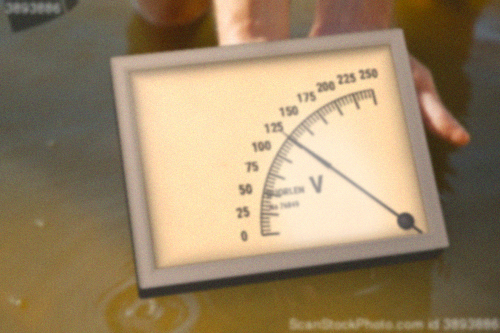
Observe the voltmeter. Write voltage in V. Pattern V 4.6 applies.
V 125
